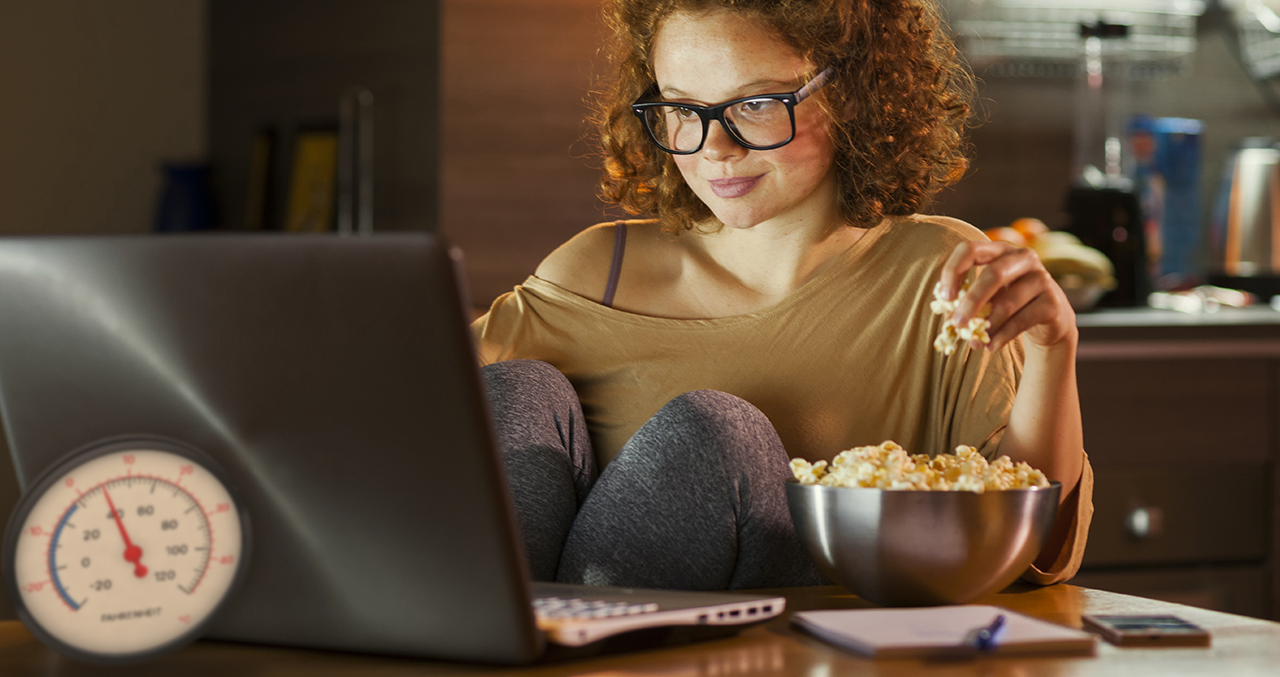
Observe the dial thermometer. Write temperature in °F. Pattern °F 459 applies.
°F 40
